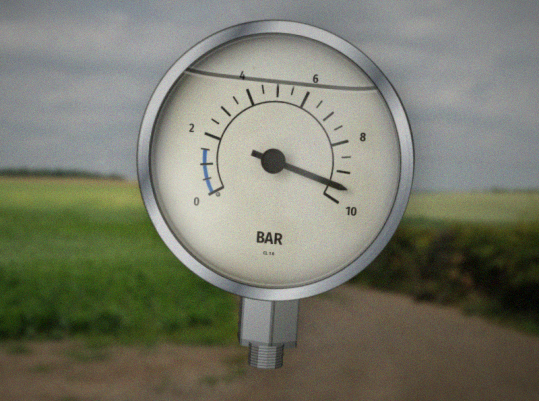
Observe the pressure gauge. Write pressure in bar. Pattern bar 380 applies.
bar 9.5
